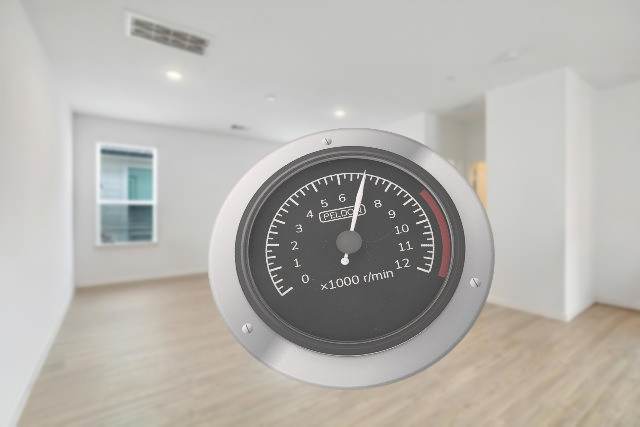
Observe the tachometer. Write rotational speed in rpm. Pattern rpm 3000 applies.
rpm 7000
